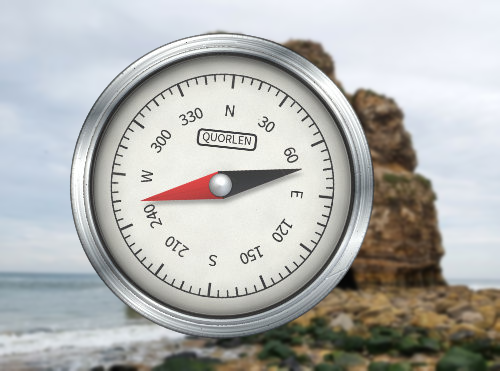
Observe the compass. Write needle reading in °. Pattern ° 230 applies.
° 252.5
